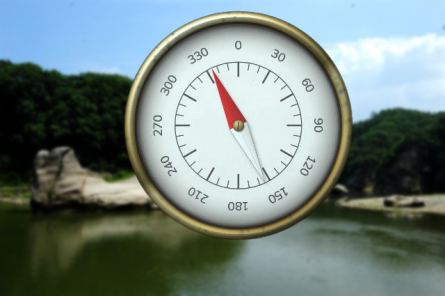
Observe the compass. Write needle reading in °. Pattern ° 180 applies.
° 335
